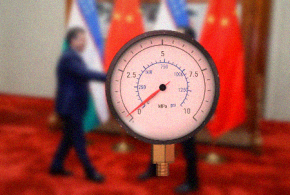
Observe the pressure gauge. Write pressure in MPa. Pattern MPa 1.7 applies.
MPa 0.25
